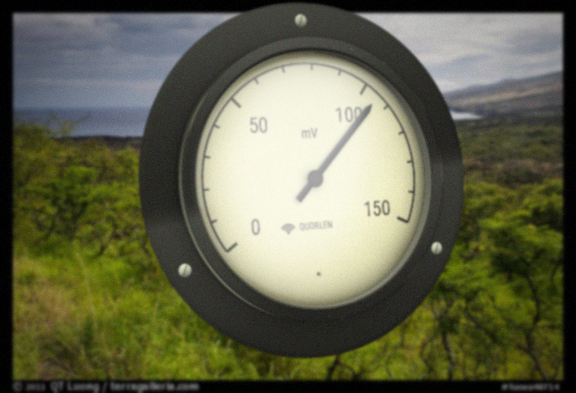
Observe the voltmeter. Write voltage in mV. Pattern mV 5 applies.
mV 105
